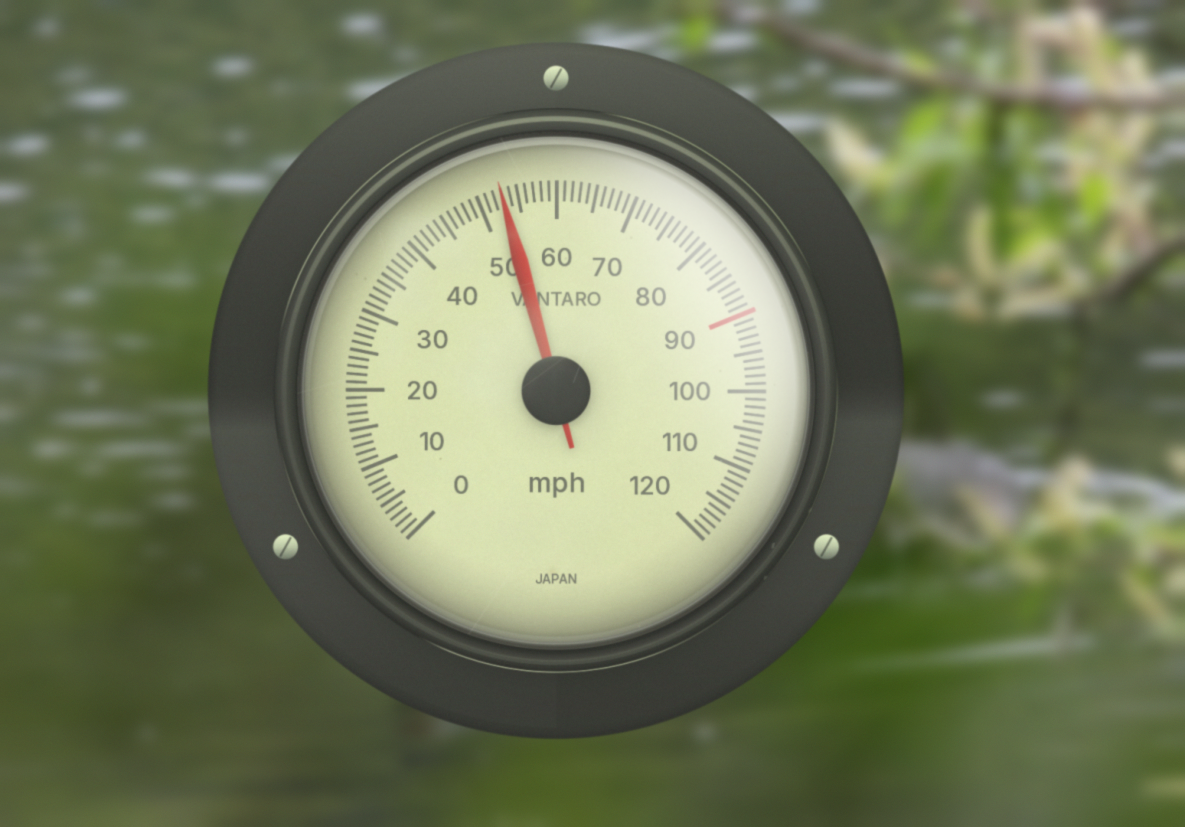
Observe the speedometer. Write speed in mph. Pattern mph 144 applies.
mph 53
